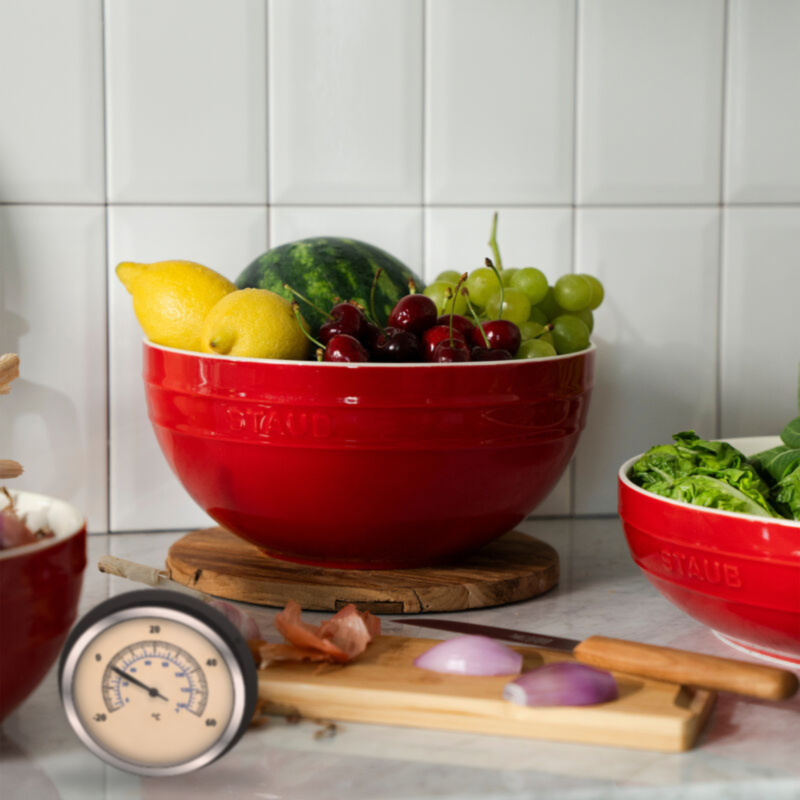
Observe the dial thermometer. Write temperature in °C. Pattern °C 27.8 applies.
°C 0
